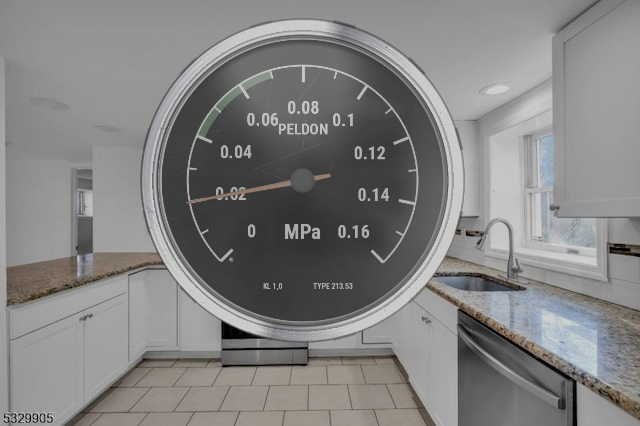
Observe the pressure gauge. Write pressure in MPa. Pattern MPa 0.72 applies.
MPa 0.02
